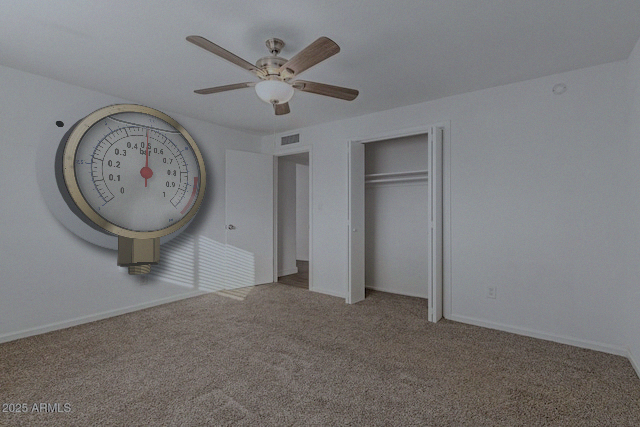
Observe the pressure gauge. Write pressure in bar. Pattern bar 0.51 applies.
bar 0.5
